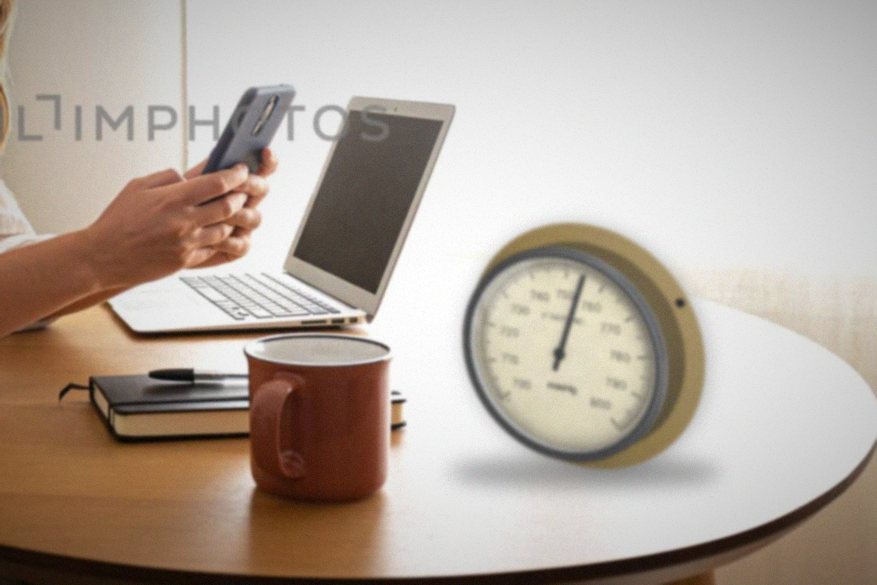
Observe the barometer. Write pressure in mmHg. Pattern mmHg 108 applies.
mmHg 755
